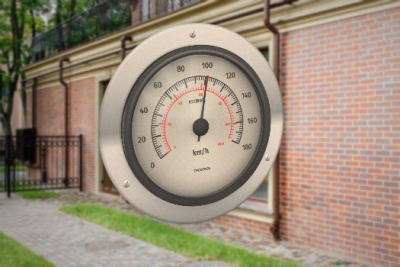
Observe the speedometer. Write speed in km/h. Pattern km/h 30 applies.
km/h 100
